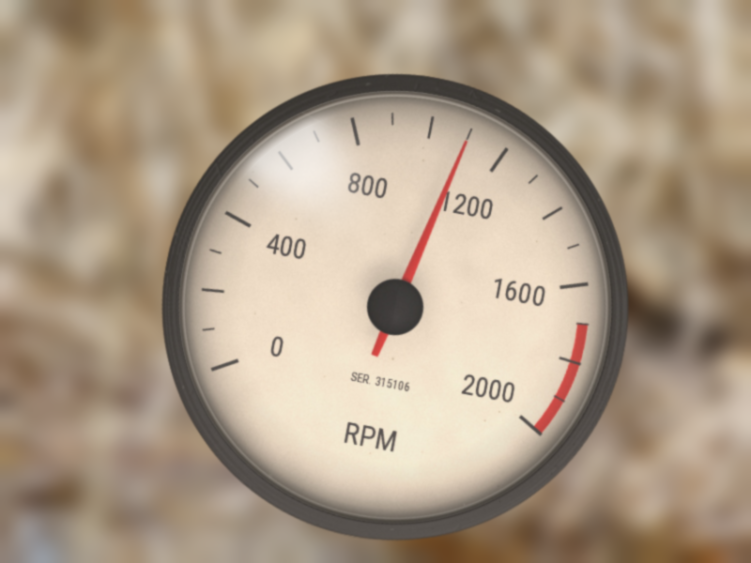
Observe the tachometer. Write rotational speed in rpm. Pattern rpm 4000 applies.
rpm 1100
